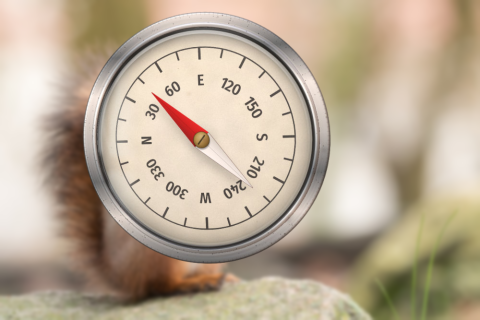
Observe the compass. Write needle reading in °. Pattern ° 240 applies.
° 45
